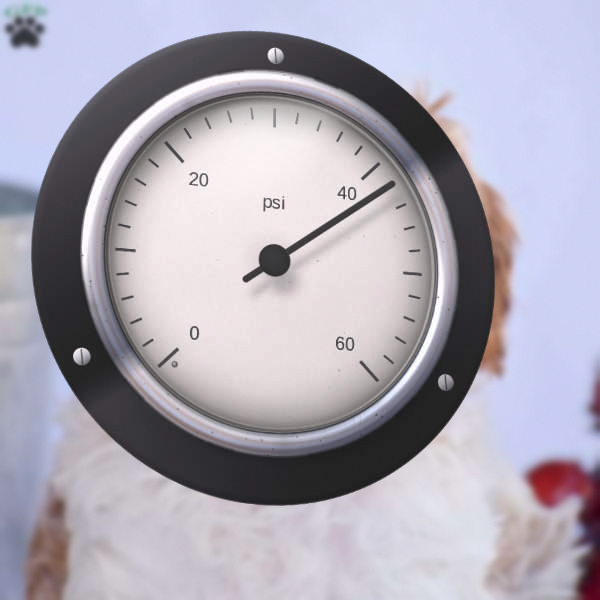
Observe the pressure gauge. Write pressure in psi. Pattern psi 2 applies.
psi 42
